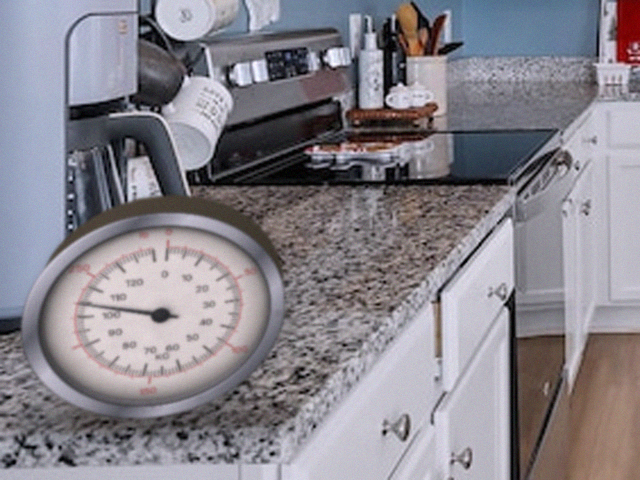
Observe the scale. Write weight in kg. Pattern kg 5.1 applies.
kg 105
